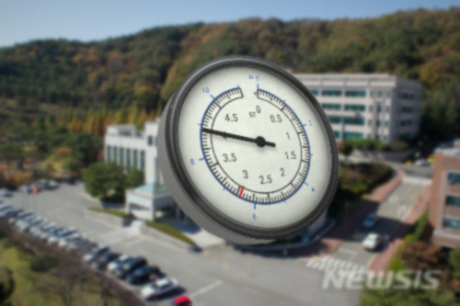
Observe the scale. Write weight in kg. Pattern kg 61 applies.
kg 4
